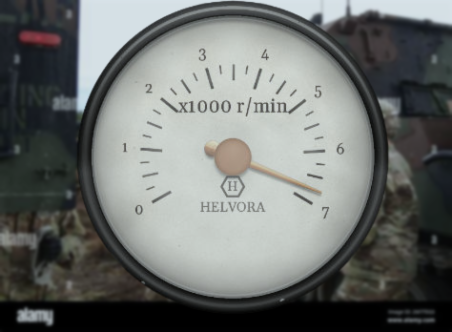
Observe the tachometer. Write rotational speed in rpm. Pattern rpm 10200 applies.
rpm 6750
